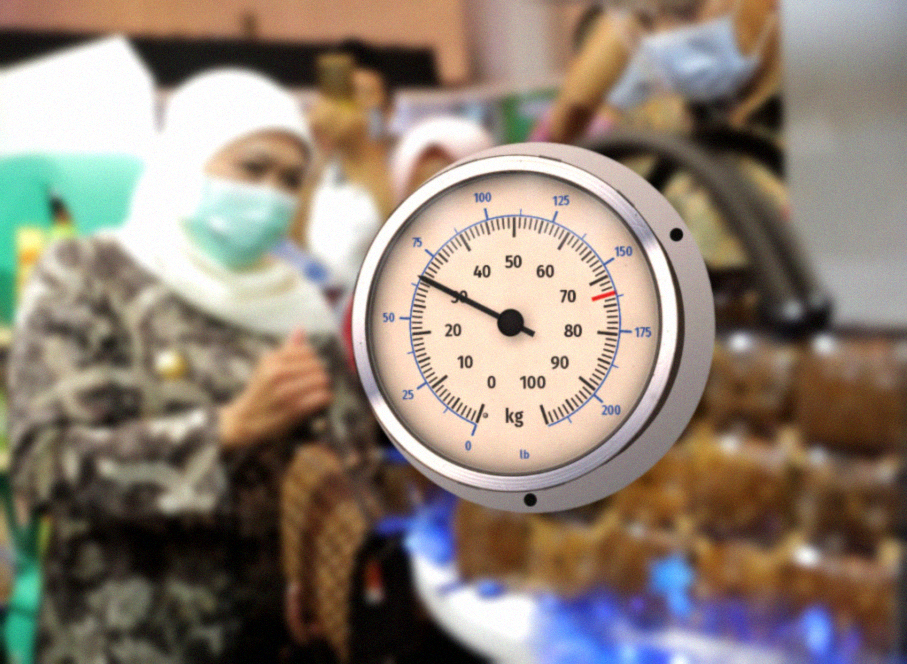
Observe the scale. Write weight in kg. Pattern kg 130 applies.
kg 30
